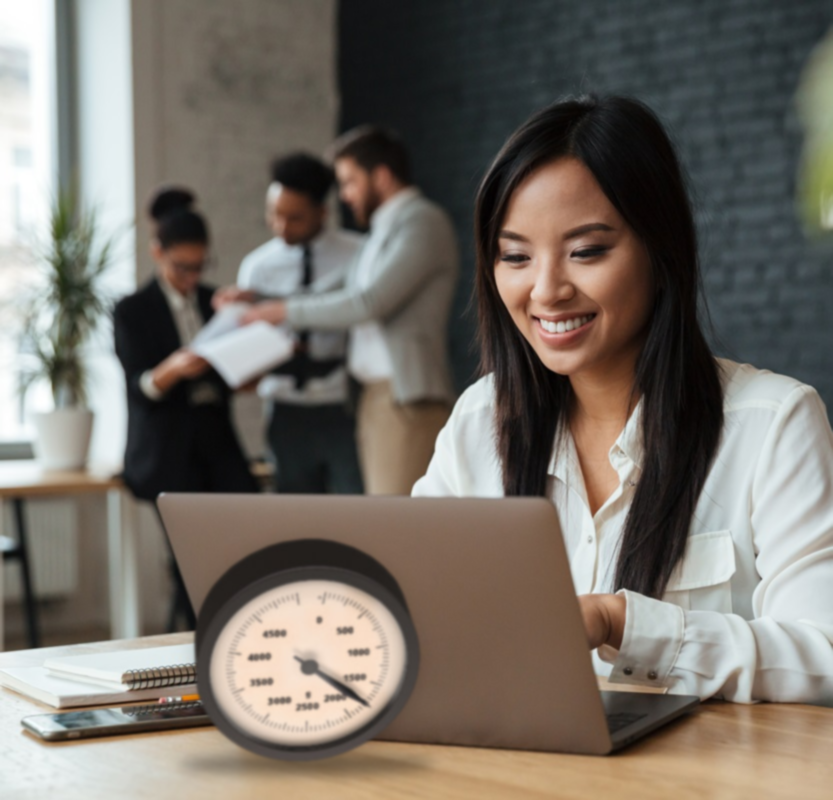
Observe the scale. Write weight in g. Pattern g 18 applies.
g 1750
